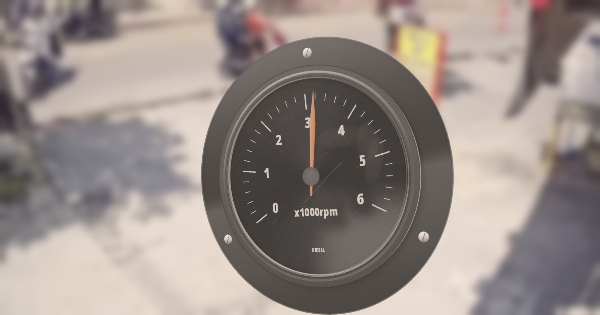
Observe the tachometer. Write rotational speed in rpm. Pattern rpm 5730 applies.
rpm 3200
